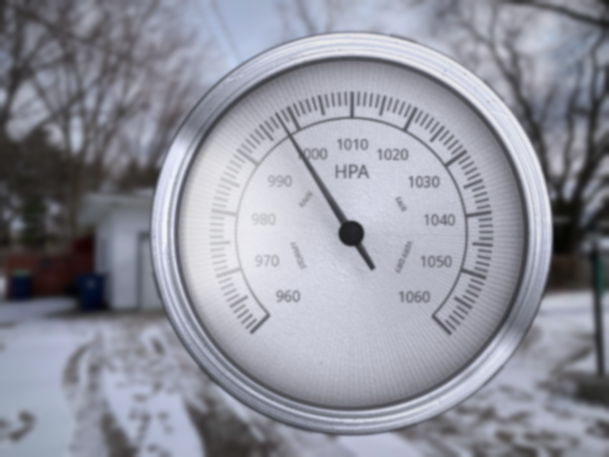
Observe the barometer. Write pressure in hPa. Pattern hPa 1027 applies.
hPa 998
